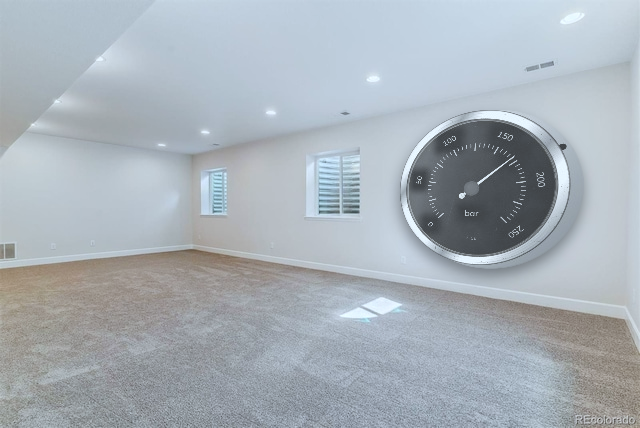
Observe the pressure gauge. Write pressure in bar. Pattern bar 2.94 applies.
bar 170
